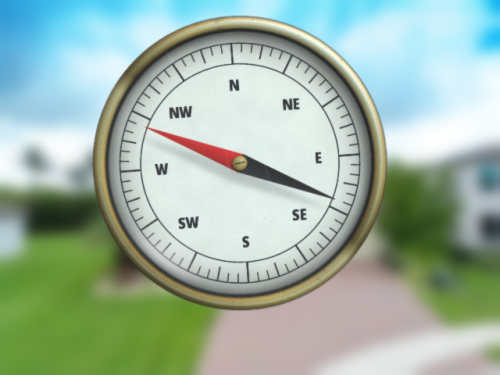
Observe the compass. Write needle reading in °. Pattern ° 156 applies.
° 295
